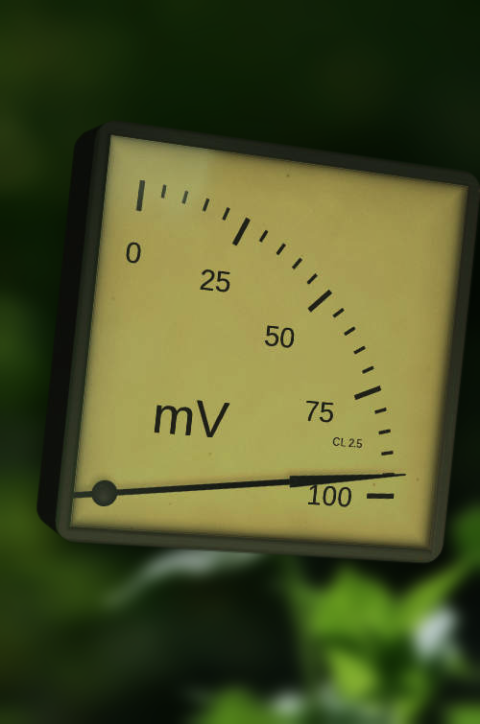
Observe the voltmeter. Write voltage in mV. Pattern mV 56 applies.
mV 95
